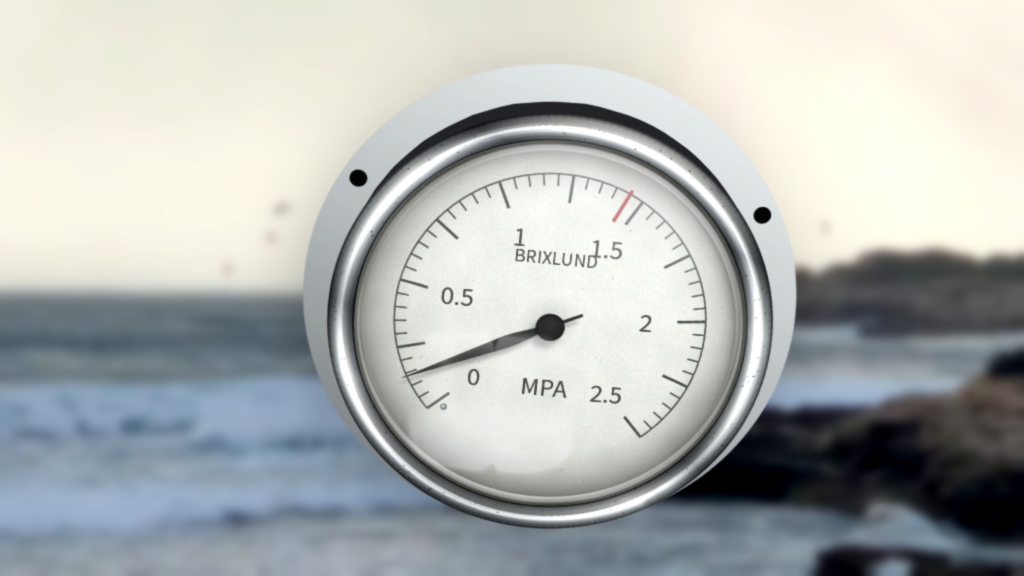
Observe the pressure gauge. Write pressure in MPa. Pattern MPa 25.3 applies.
MPa 0.15
